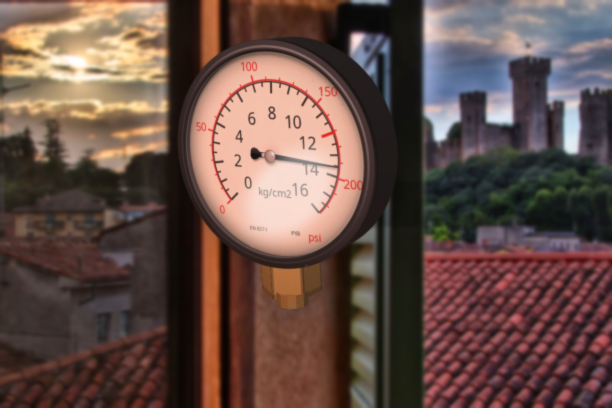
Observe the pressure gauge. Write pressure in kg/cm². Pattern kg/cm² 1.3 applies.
kg/cm² 13.5
